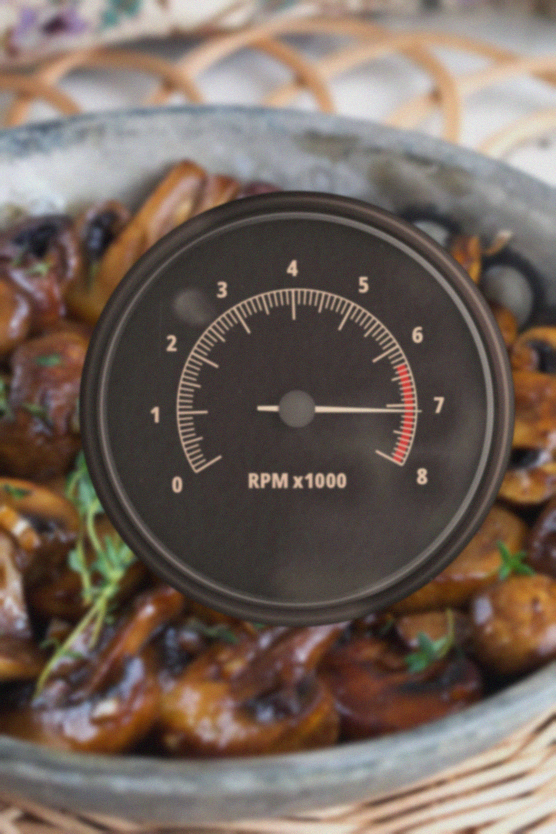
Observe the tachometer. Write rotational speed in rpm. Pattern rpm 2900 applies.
rpm 7100
